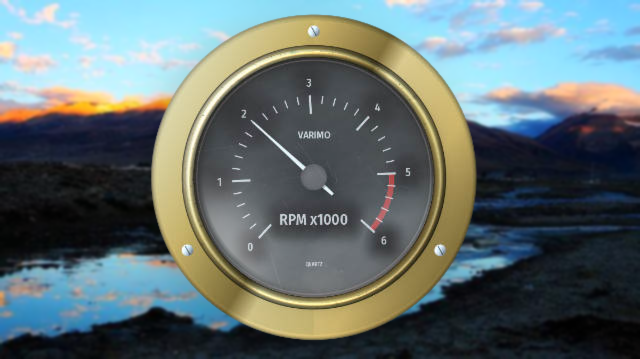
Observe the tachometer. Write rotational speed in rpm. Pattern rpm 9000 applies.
rpm 2000
